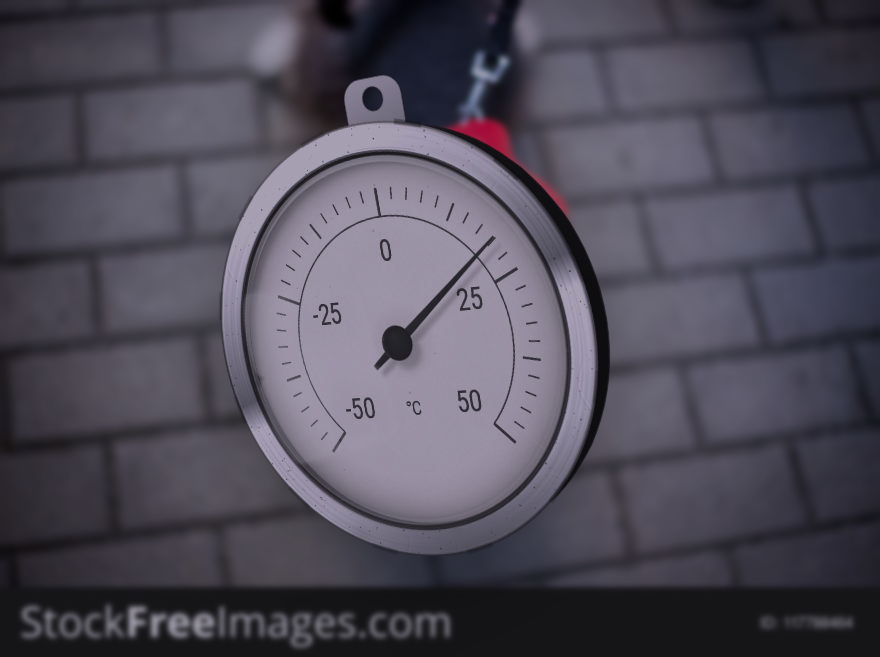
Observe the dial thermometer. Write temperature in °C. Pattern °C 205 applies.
°C 20
